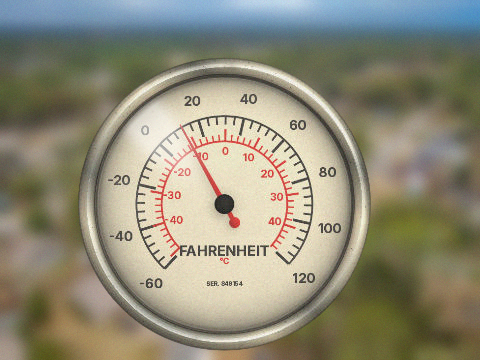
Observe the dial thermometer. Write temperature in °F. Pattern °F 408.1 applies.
°F 12
